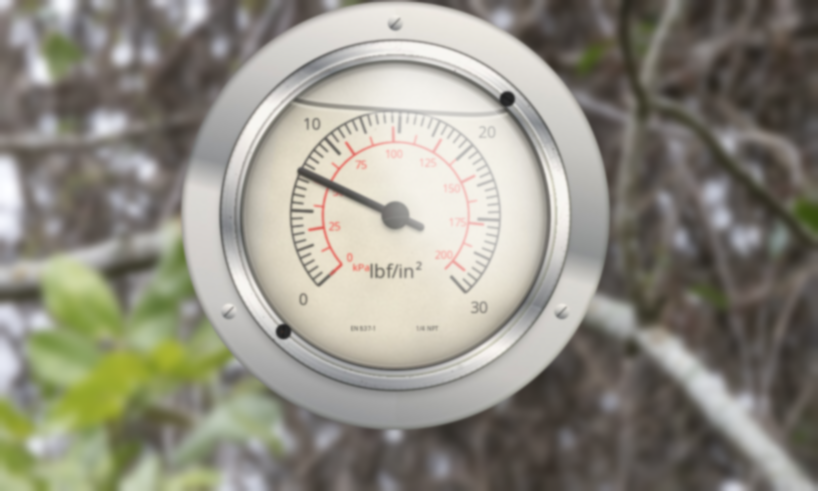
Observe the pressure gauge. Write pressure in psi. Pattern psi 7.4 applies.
psi 7.5
